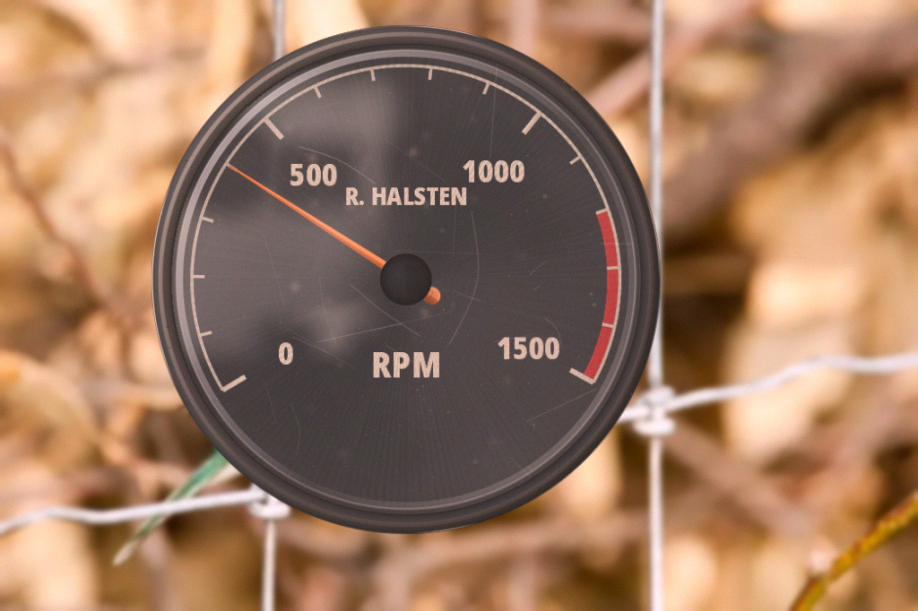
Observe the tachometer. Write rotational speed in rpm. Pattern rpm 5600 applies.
rpm 400
